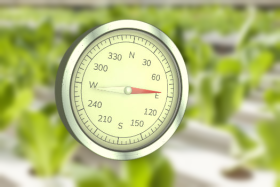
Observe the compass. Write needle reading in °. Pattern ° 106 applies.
° 85
